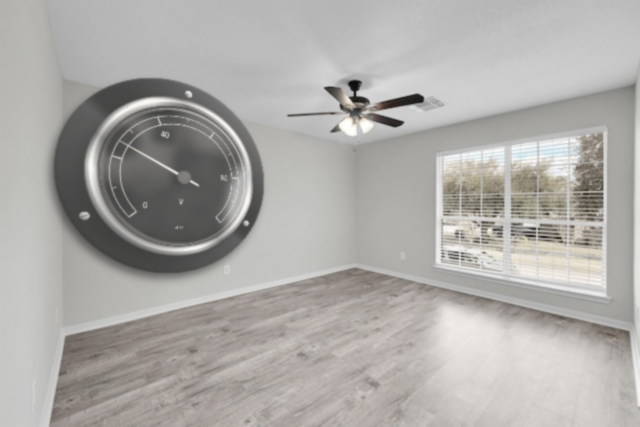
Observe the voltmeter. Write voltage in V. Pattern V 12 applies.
V 25
